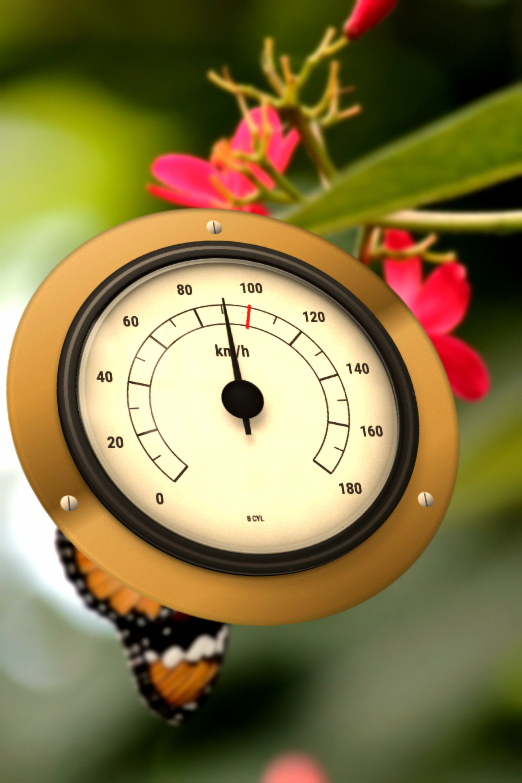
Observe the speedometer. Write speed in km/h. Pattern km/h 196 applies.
km/h 90
